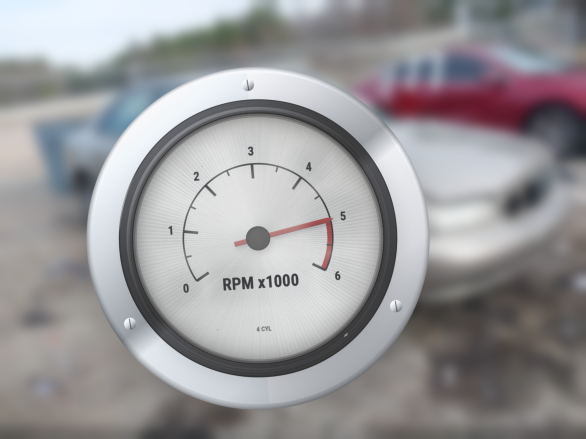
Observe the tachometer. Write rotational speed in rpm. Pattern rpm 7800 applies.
rpm 5000
